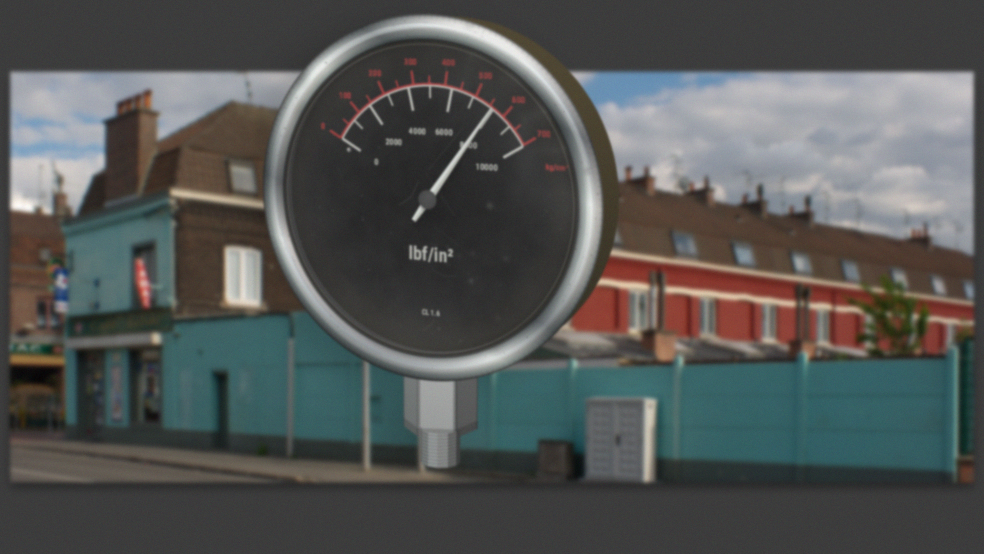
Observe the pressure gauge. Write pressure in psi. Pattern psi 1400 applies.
psi 8000
